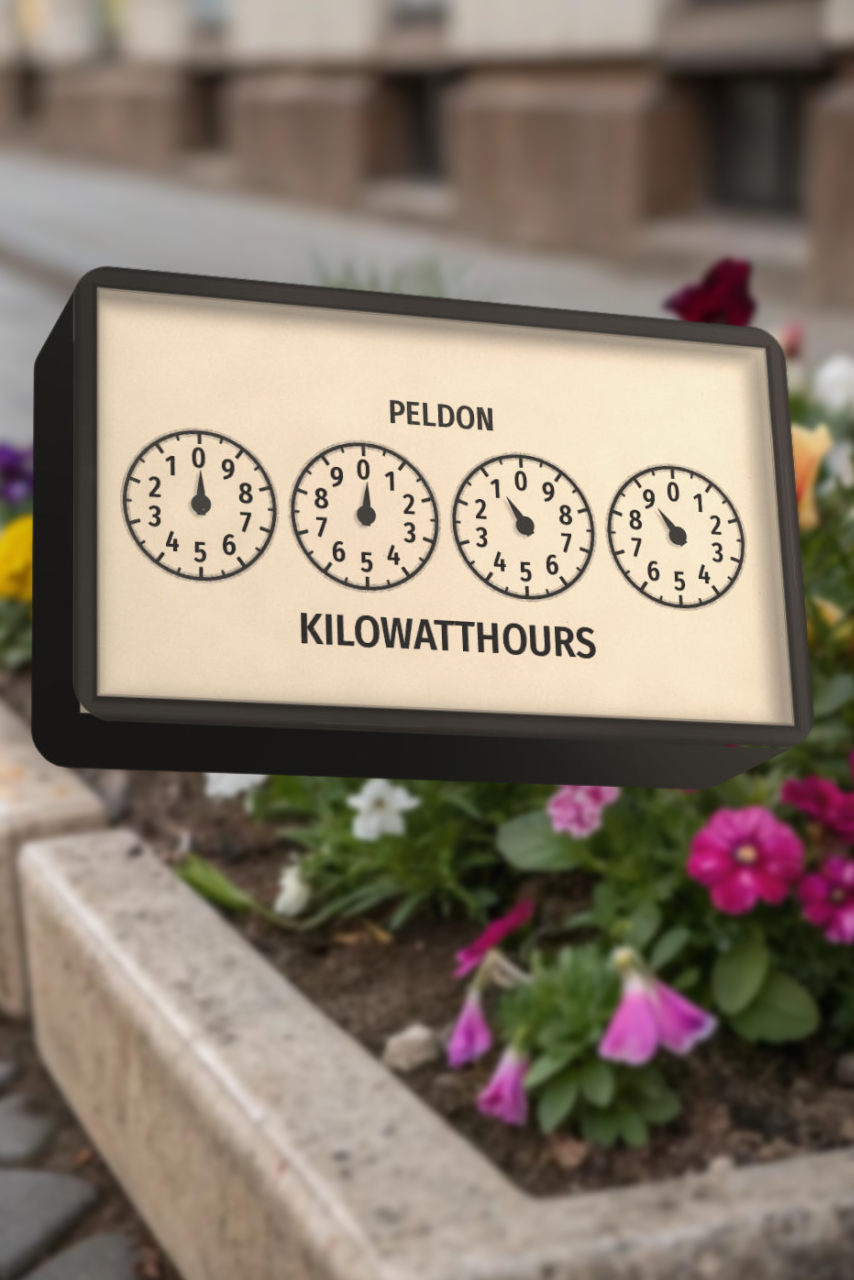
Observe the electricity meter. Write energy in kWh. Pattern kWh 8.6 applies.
kWh 9
